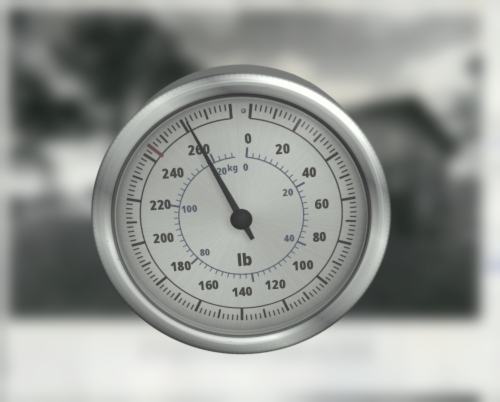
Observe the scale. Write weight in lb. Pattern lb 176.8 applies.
lb 262
